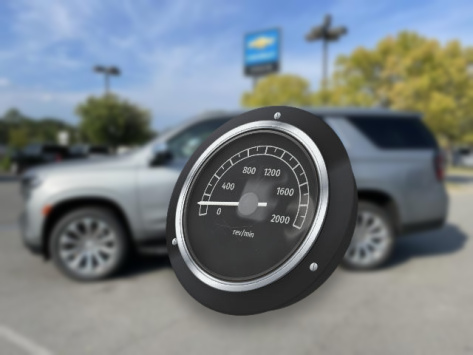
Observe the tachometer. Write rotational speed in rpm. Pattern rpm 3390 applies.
rpm 100
